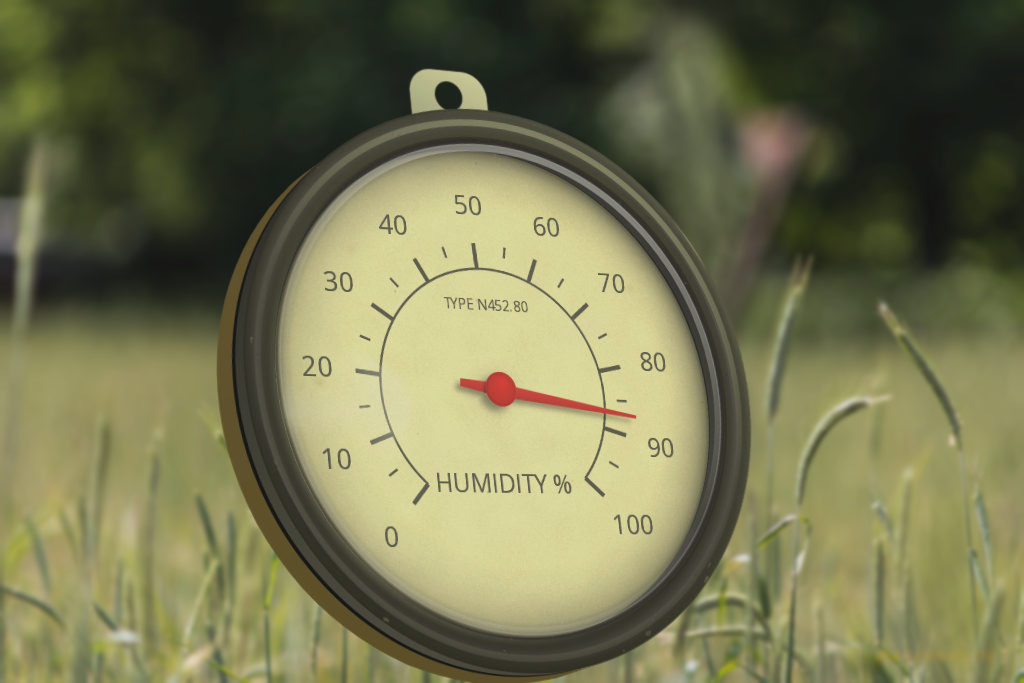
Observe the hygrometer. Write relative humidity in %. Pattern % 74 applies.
% 87.5
